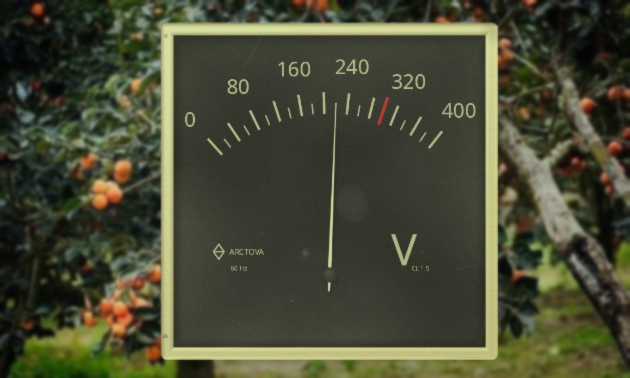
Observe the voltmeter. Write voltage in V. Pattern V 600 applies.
V 220
